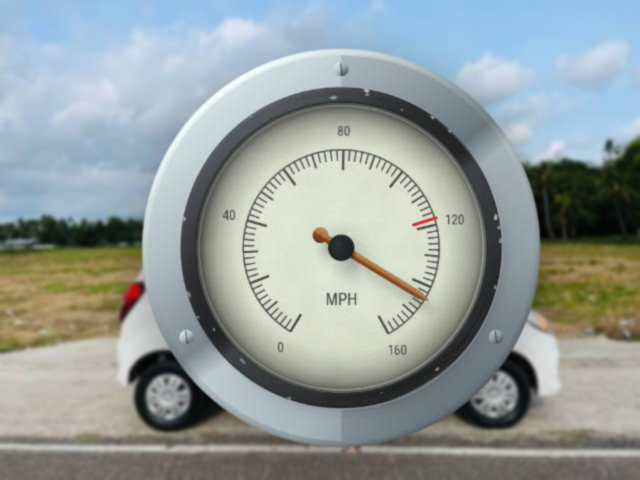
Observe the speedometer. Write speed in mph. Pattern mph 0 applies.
mph 144
